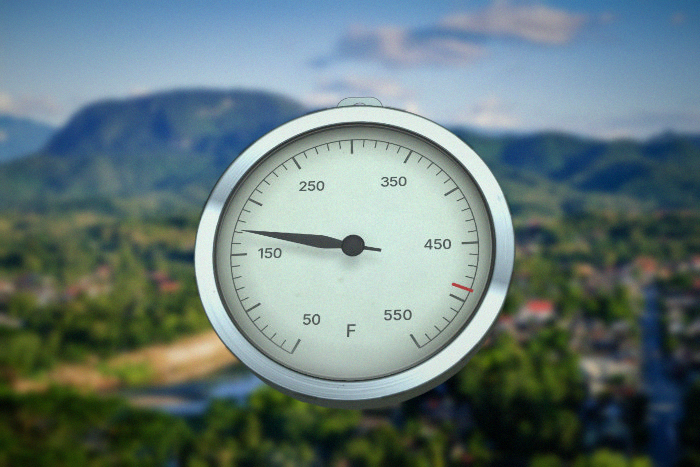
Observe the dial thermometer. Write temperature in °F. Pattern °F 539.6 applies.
°F 170
